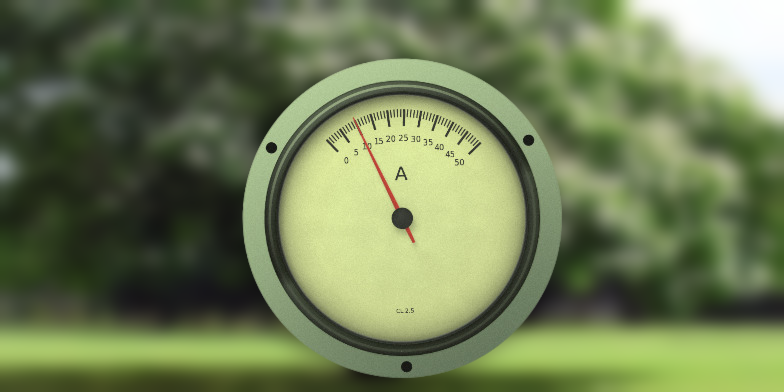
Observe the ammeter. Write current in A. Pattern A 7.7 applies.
A 10
